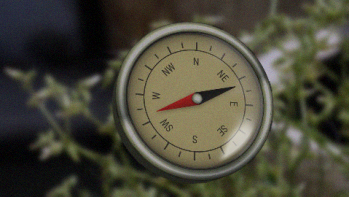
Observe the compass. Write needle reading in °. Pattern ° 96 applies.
° 247.5
